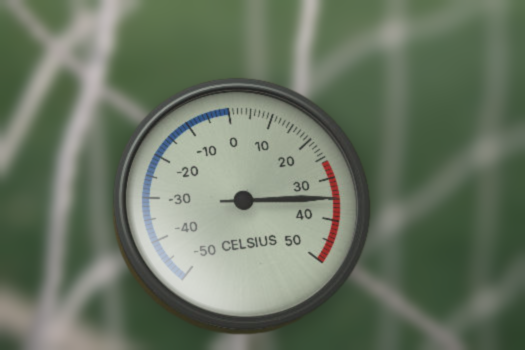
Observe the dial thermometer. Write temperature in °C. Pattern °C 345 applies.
°C 35
